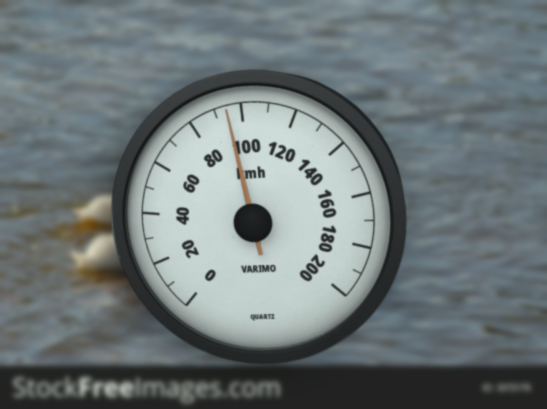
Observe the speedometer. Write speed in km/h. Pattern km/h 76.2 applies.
km/h 95
